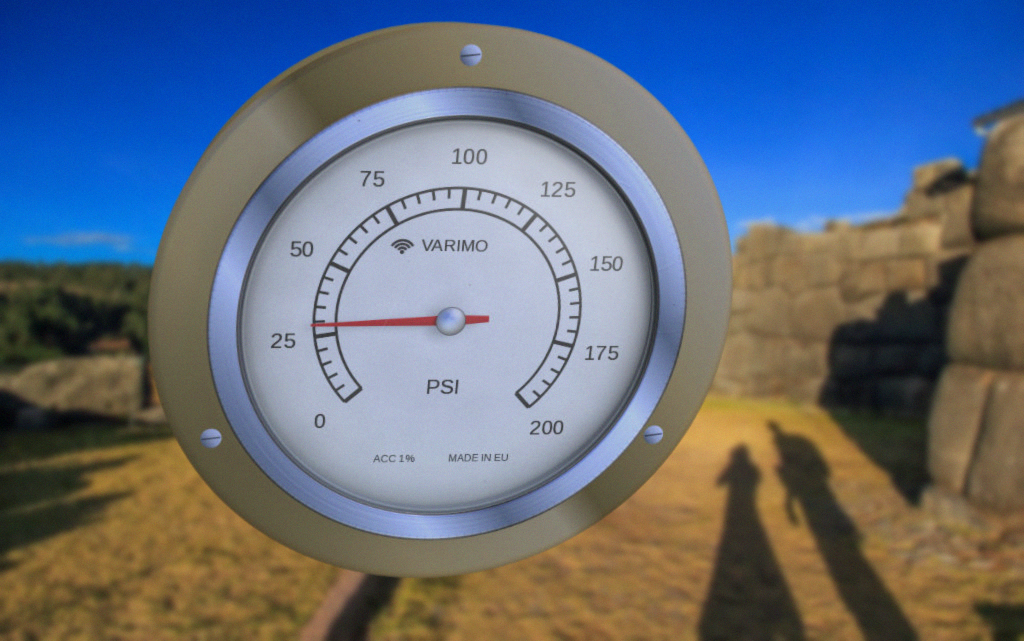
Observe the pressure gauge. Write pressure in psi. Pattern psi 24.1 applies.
psi 30
